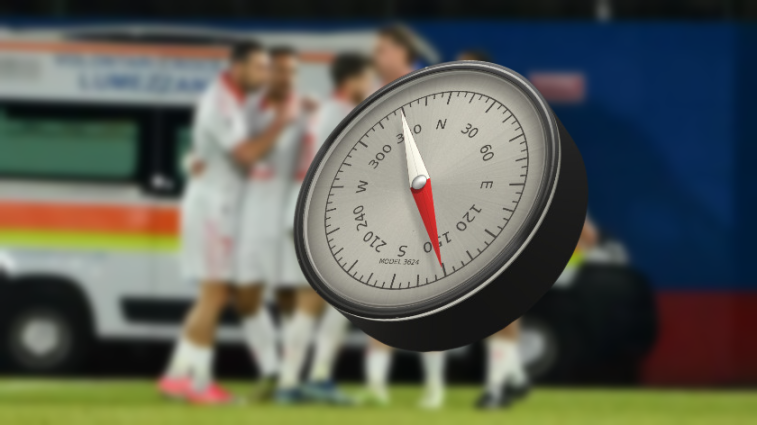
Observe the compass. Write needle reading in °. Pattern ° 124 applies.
° 150
